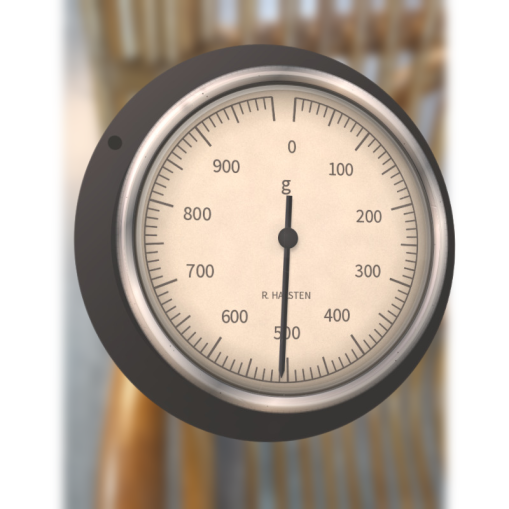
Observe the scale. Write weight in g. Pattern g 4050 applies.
g 510
